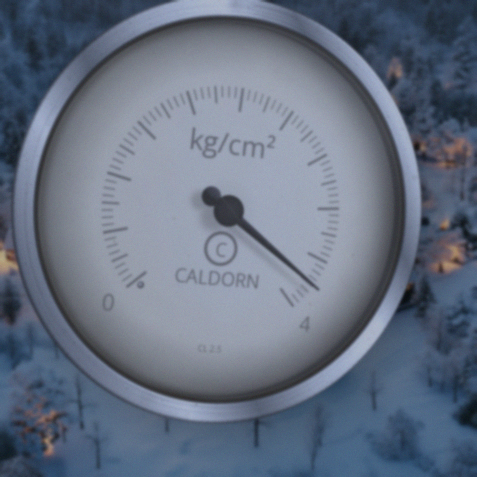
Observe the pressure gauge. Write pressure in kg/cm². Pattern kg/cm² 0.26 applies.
kg/cm² 3.8
